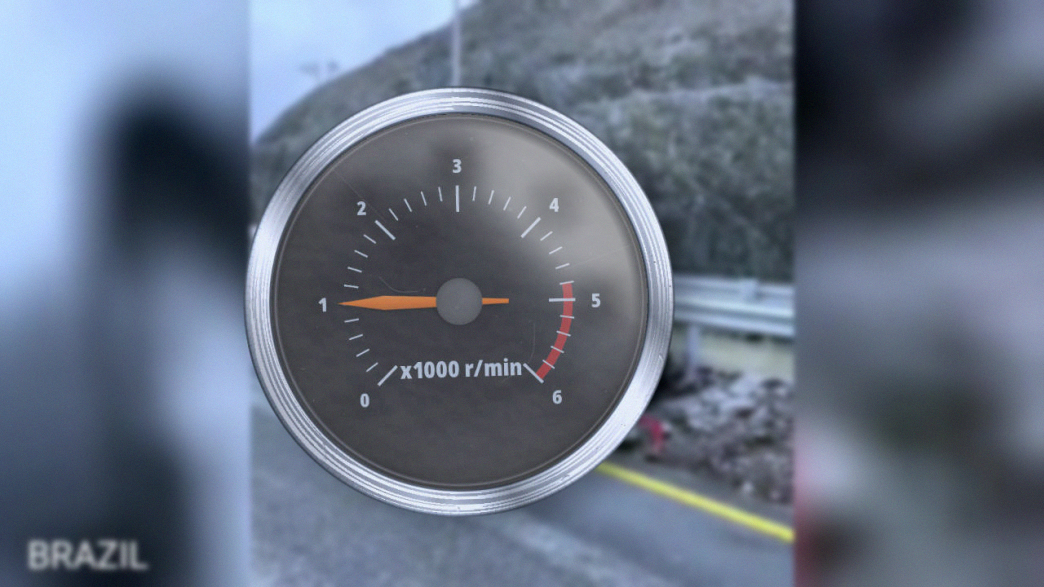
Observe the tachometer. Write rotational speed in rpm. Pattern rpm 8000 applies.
rpm 1000
